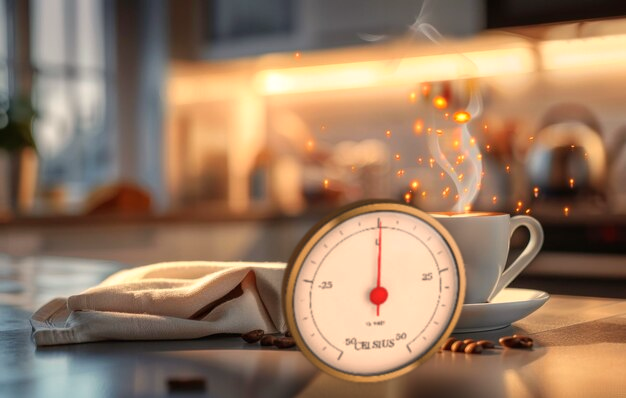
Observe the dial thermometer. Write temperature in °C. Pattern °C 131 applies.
°C 0
